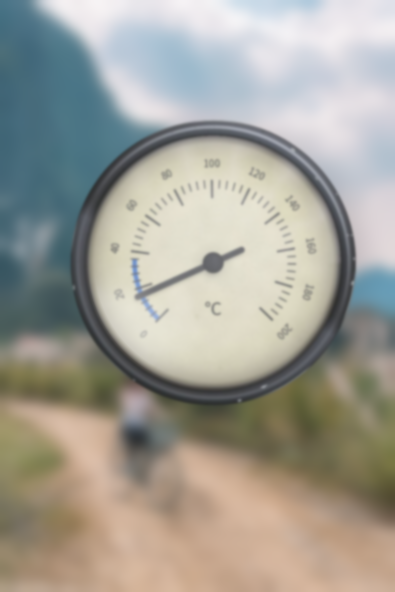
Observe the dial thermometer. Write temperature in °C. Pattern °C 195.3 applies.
°C 16
